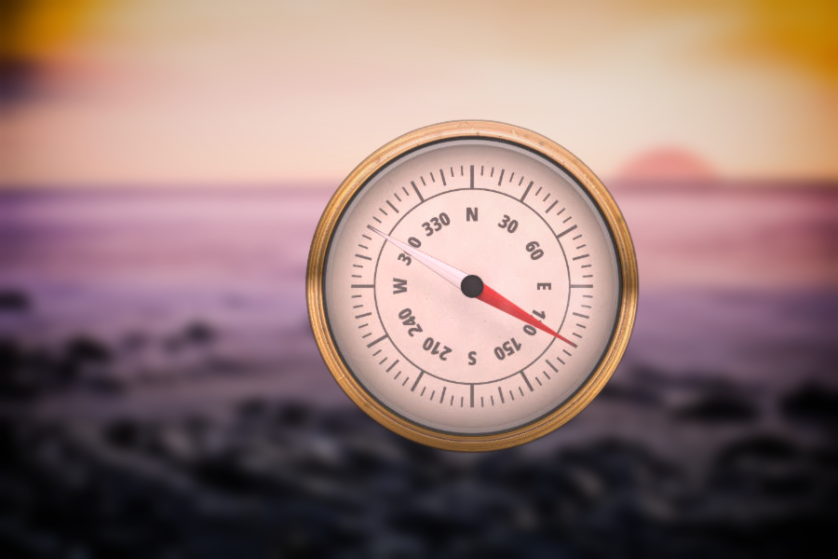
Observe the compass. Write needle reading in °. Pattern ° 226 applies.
° 120
